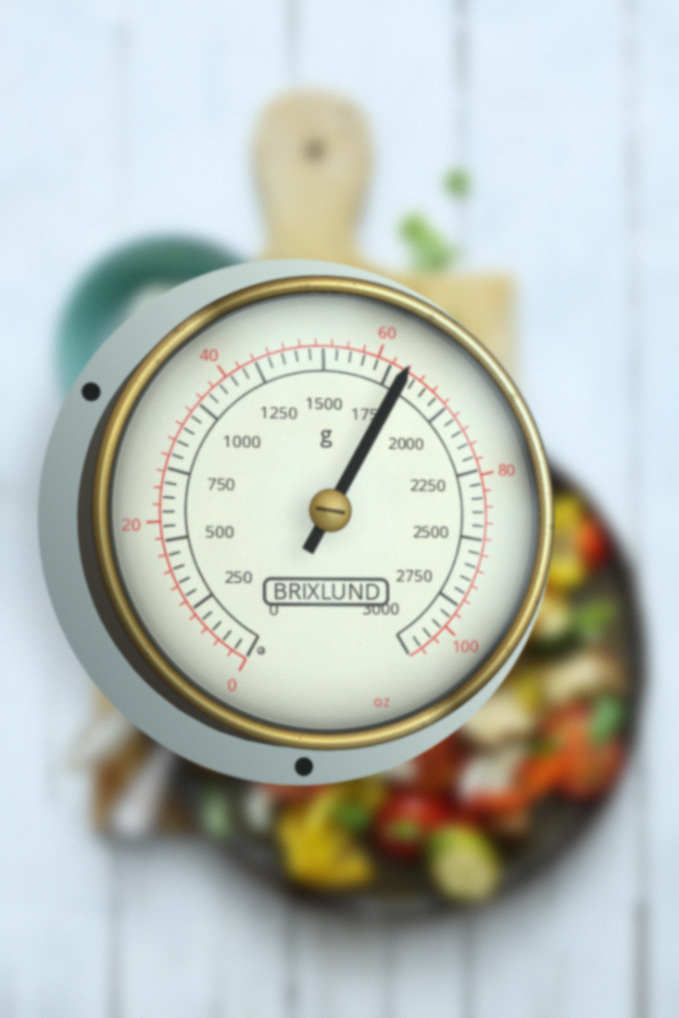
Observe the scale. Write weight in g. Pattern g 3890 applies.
g 1800
